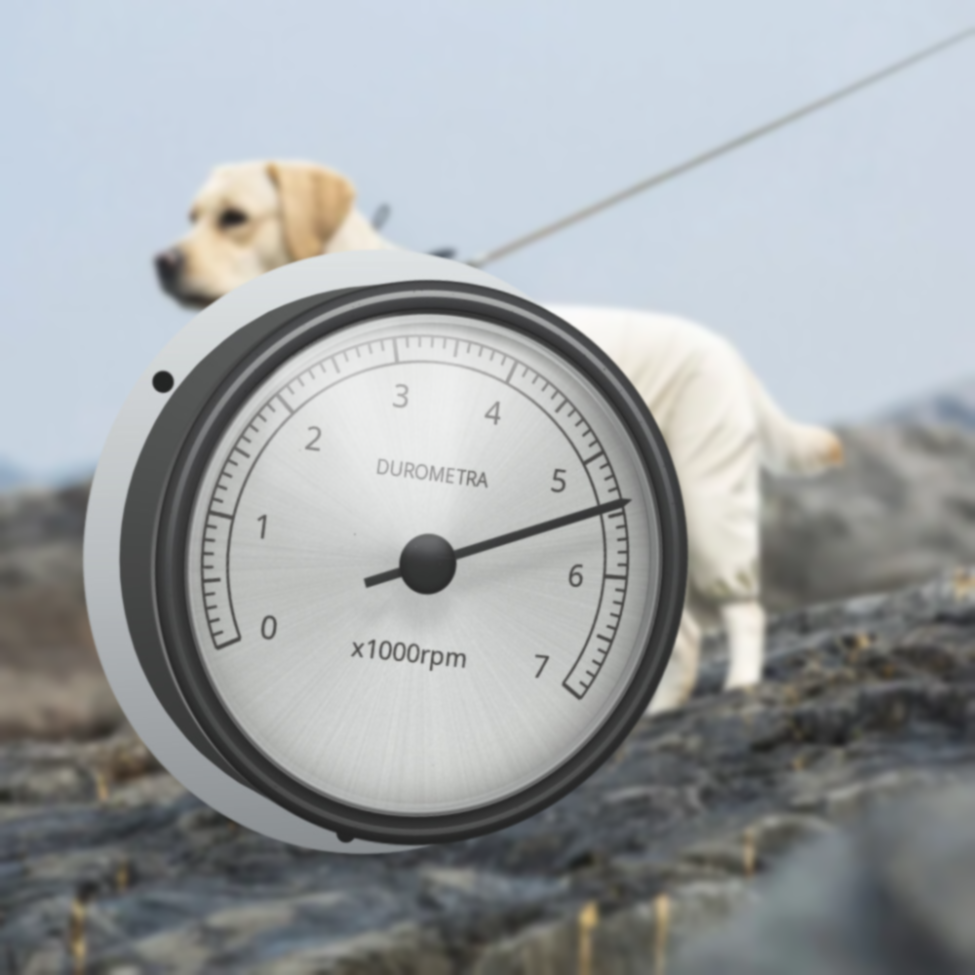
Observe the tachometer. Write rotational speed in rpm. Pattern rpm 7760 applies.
rpm 5400
